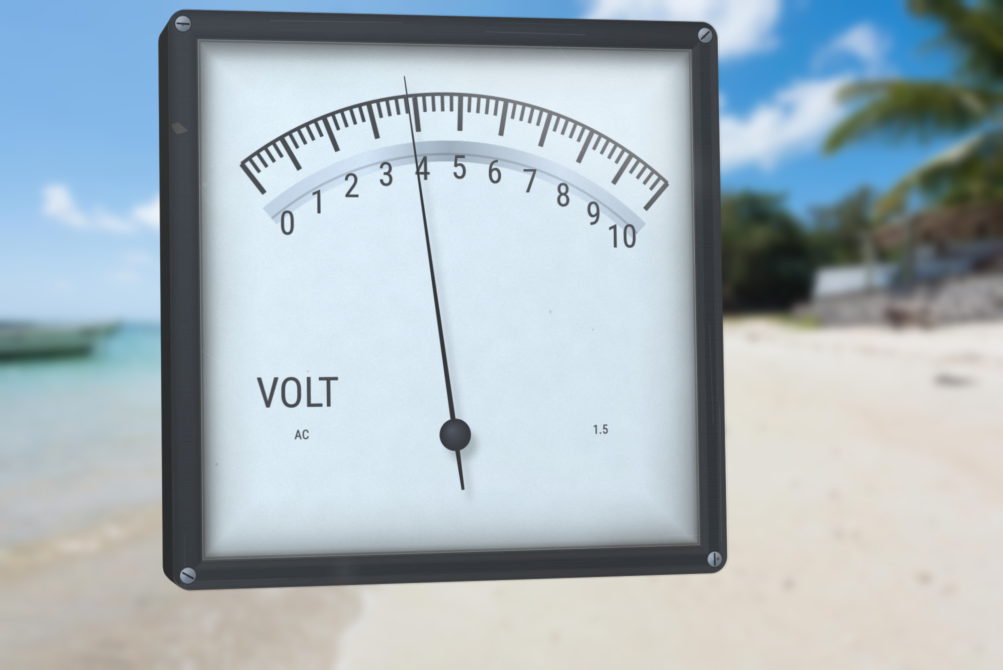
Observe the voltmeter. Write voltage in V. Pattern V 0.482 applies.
V 3.8
